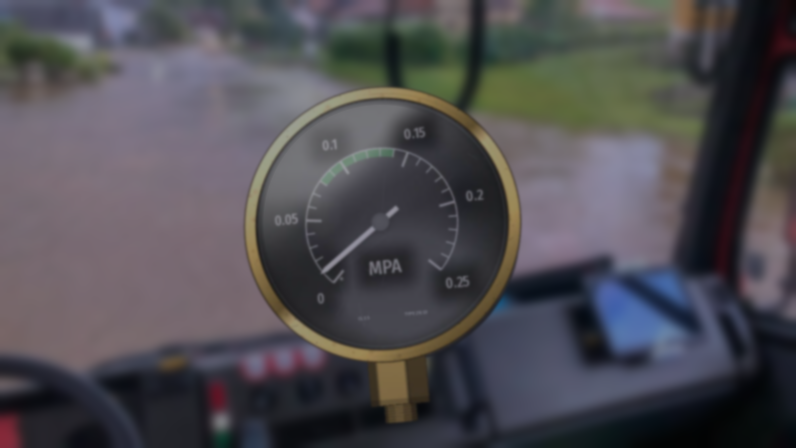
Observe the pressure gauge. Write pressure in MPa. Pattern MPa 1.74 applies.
MPa 0.01
